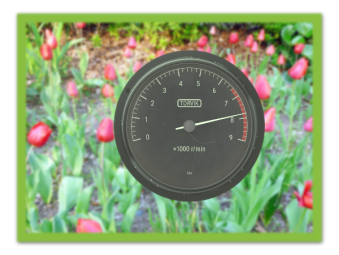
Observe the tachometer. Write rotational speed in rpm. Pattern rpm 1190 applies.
rpm 7800
